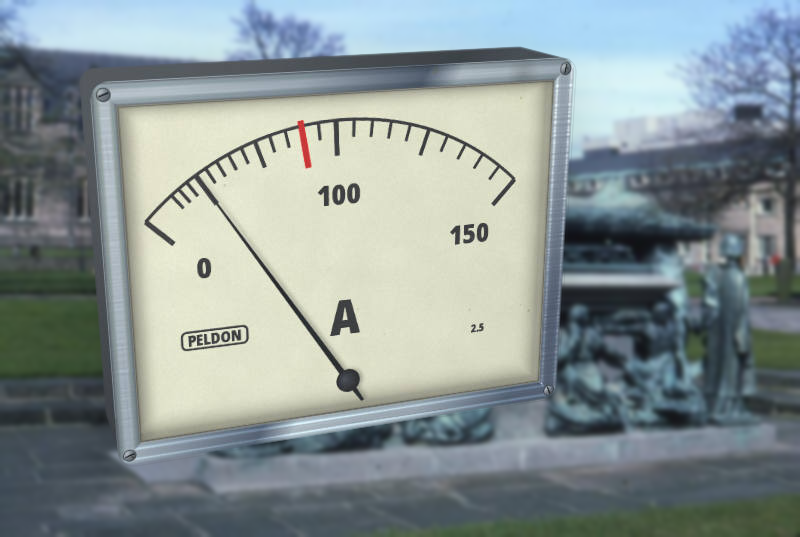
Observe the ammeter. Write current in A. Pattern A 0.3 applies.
A 50
